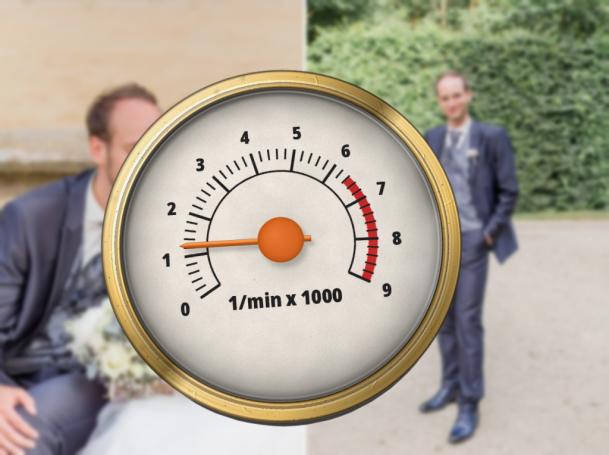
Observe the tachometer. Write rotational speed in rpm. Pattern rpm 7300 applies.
rpm 1200
